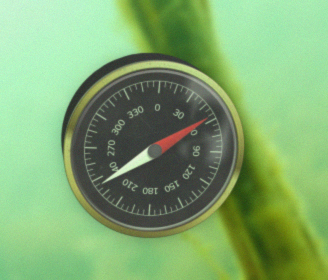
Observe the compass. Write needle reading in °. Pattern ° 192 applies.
° 55
